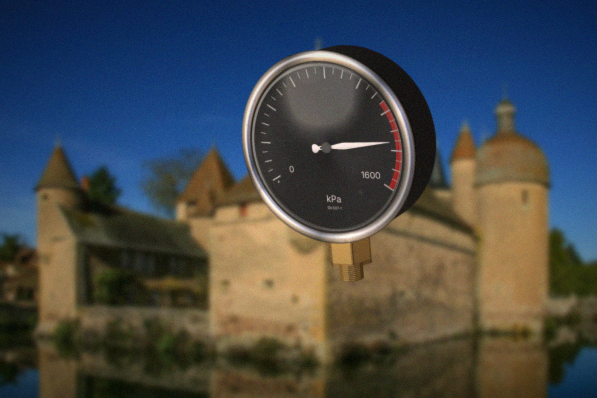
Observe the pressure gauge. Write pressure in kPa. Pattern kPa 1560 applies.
kPa 1350
